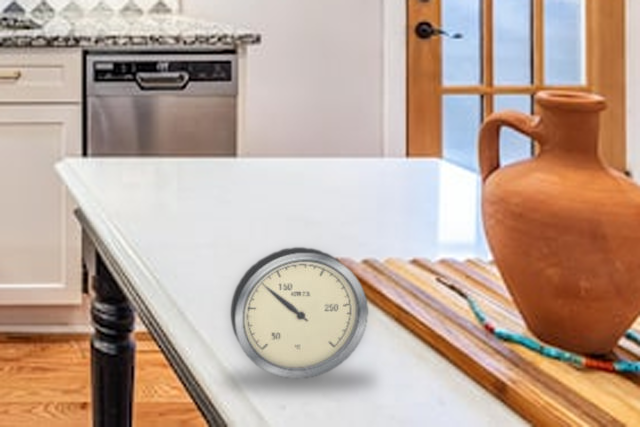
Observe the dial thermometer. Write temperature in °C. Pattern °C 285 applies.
°C 130
